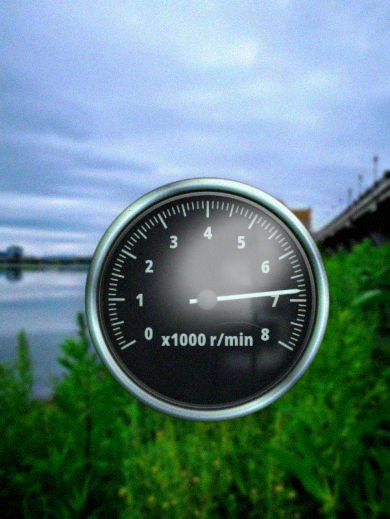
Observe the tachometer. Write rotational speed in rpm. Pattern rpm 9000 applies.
rpm 6800
